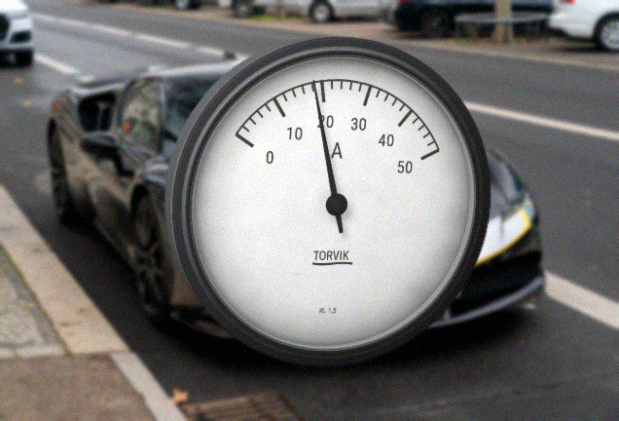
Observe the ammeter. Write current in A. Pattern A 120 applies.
A 18
